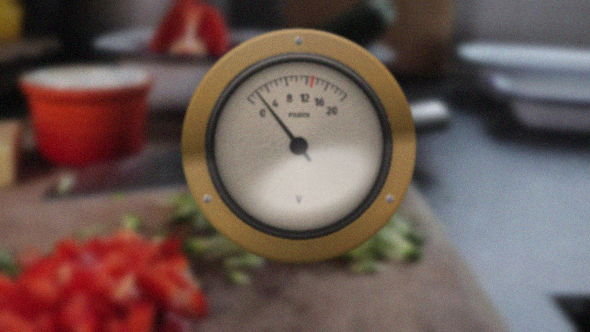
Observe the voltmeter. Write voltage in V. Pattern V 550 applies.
V 2
